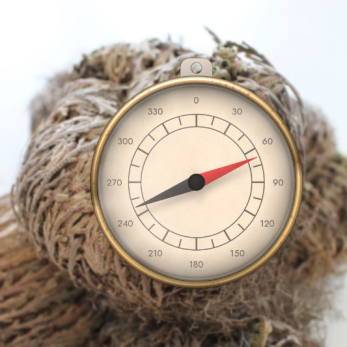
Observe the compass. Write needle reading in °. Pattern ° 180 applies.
° 67.5
